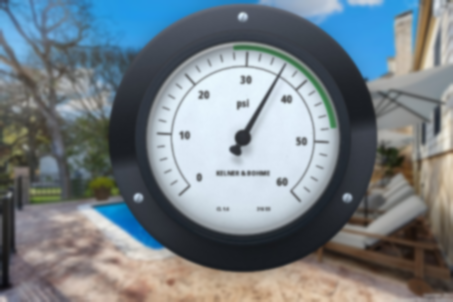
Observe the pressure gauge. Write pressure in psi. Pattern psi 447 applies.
psi 36
